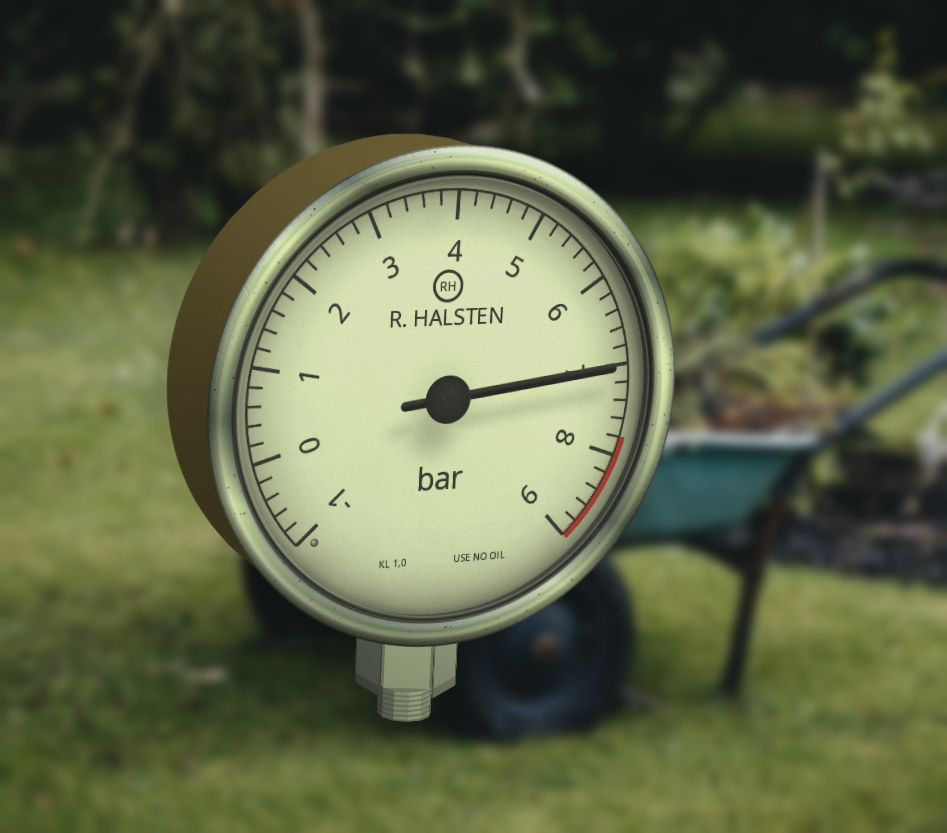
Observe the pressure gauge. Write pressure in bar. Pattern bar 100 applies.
bar 7
